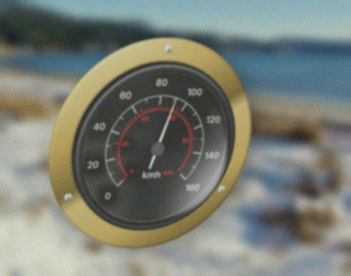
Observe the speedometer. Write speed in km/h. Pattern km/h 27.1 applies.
km/h 90
